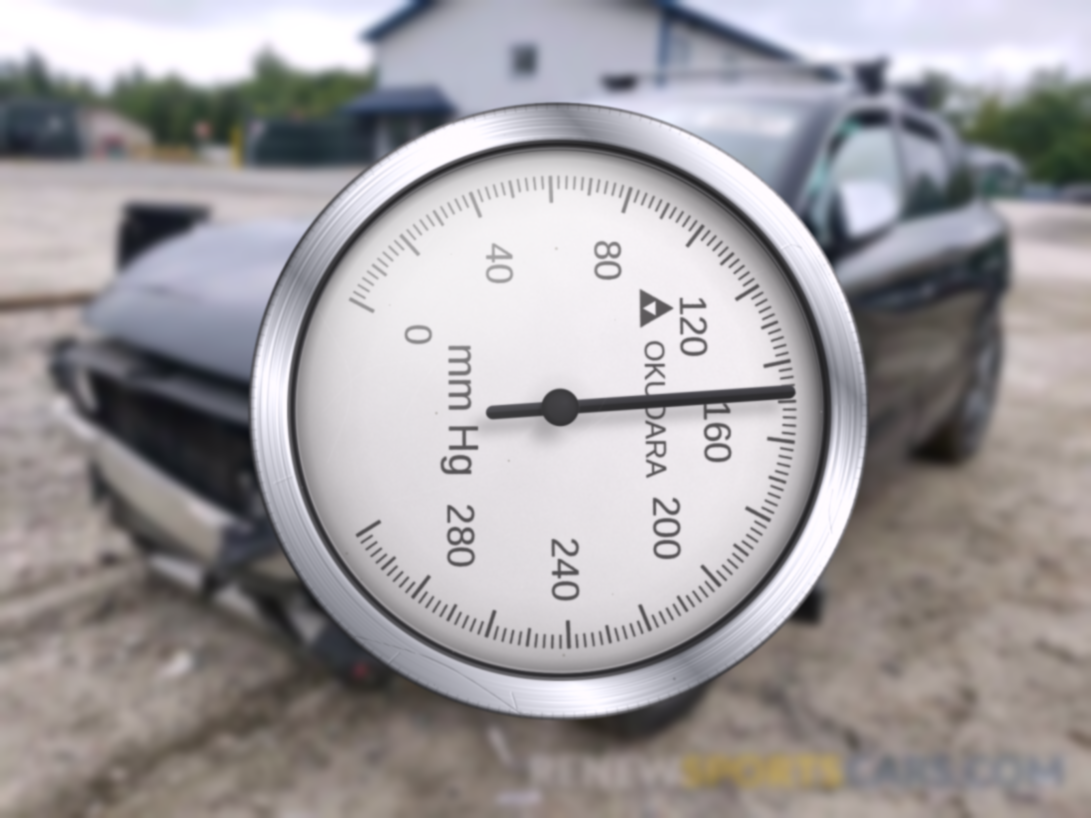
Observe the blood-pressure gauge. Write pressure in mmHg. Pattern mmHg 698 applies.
mmHg 148
